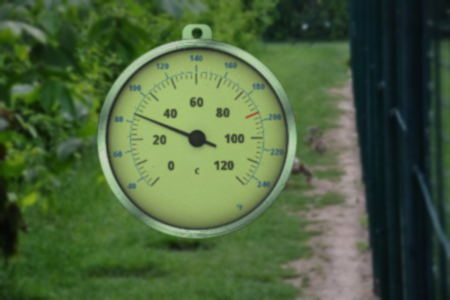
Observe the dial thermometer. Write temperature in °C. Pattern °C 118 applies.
°C 30
